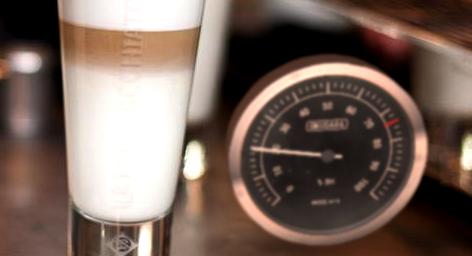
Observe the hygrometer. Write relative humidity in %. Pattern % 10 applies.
% 20
